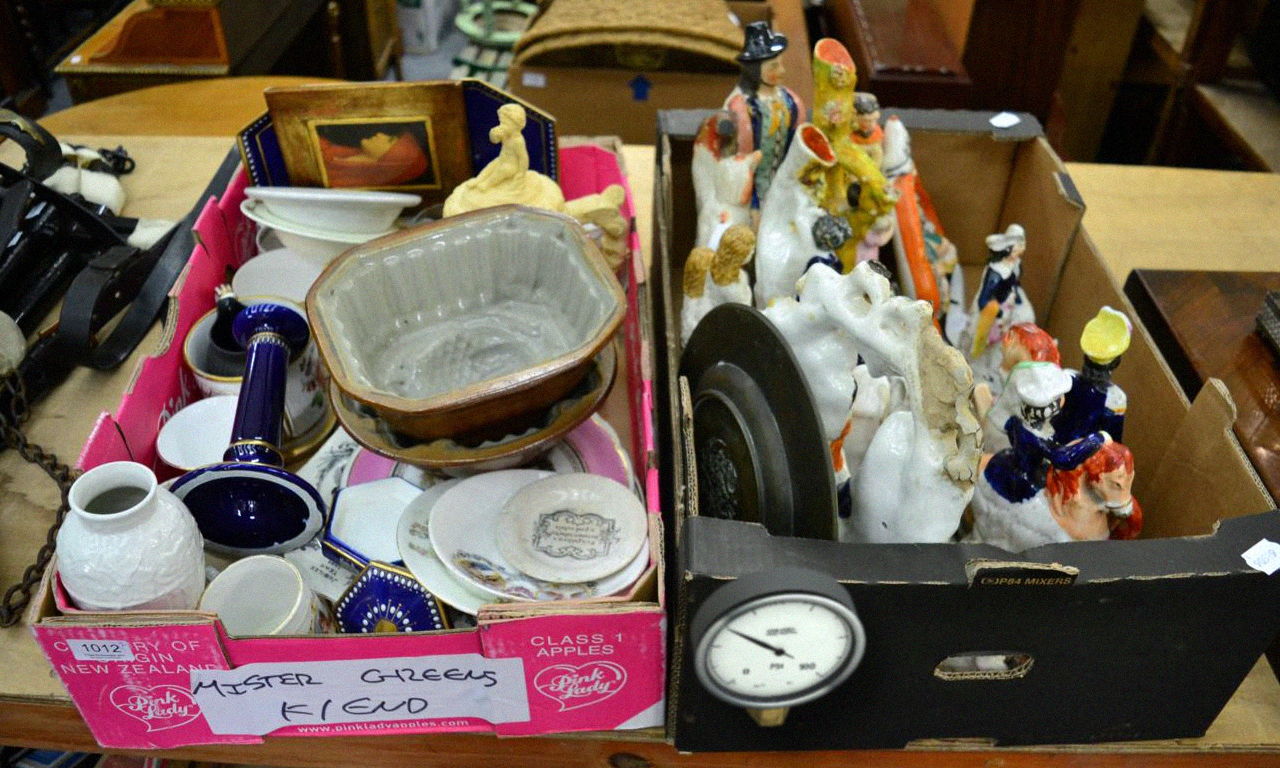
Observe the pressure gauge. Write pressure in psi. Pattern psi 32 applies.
psi 30
